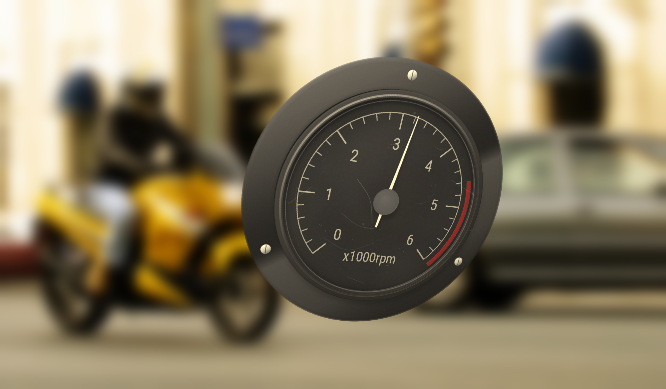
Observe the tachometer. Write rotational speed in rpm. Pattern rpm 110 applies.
rpm 3200
